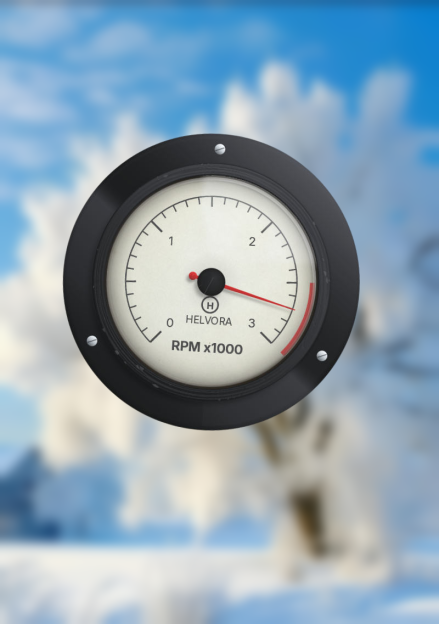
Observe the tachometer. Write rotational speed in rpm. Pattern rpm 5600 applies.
rpm 2700
